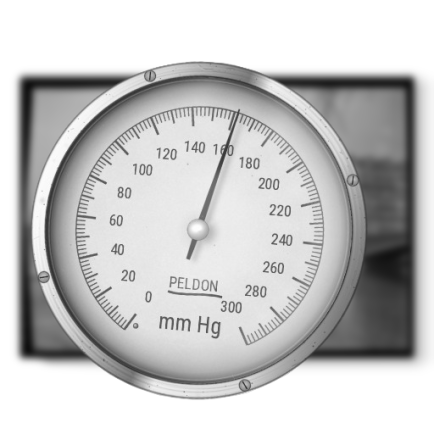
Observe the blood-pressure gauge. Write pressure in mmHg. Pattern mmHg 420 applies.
mmHg 162
